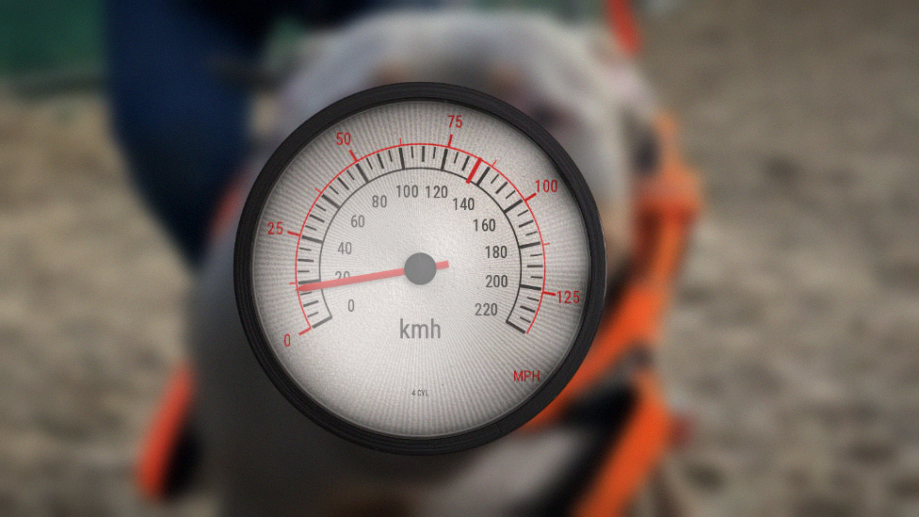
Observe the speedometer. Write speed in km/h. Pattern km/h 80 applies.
km/h 17.5
